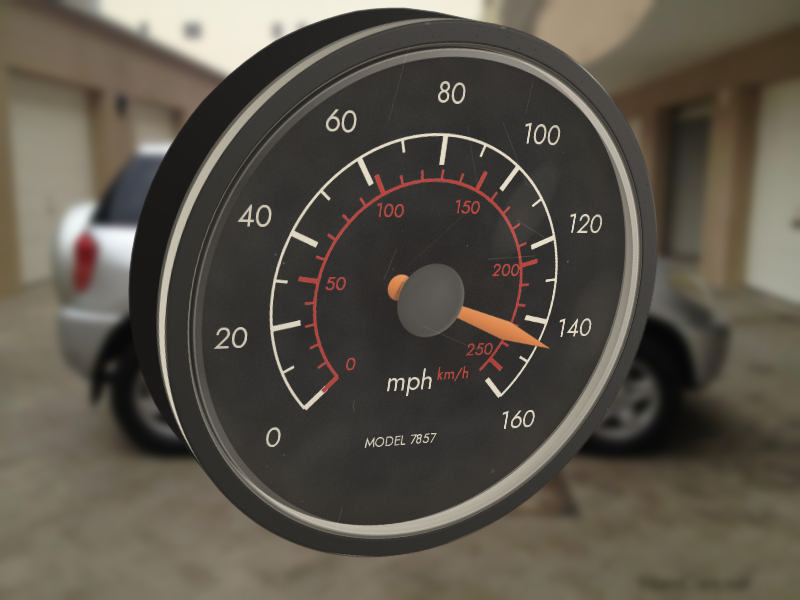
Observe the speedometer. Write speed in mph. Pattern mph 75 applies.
mph 145
